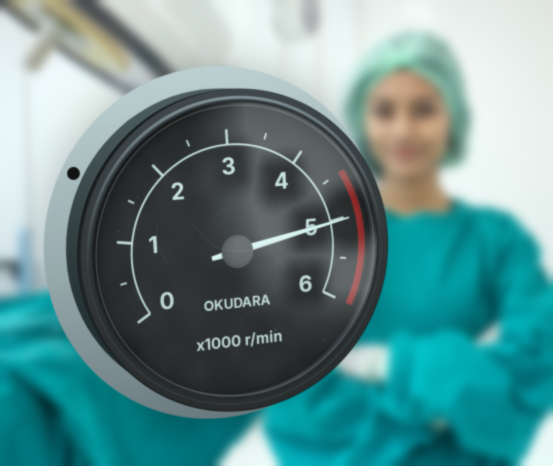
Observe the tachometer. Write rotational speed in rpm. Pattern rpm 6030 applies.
rpm 5000
